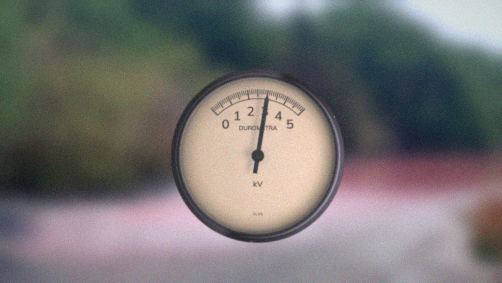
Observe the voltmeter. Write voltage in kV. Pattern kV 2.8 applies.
kV 3
